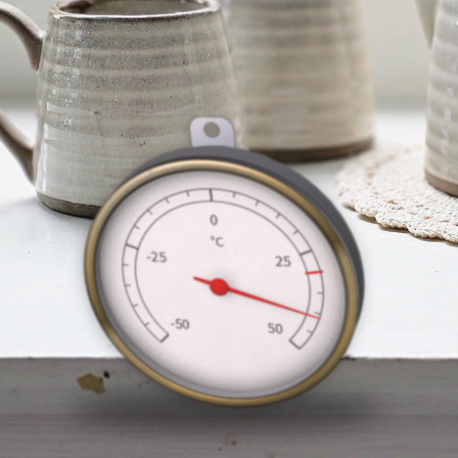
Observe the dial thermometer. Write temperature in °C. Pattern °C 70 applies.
°C 40
